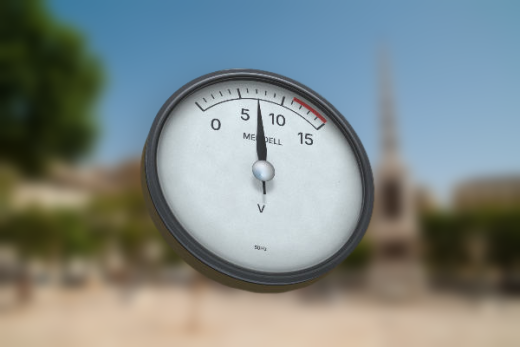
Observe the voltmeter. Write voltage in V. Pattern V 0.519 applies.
V 7
